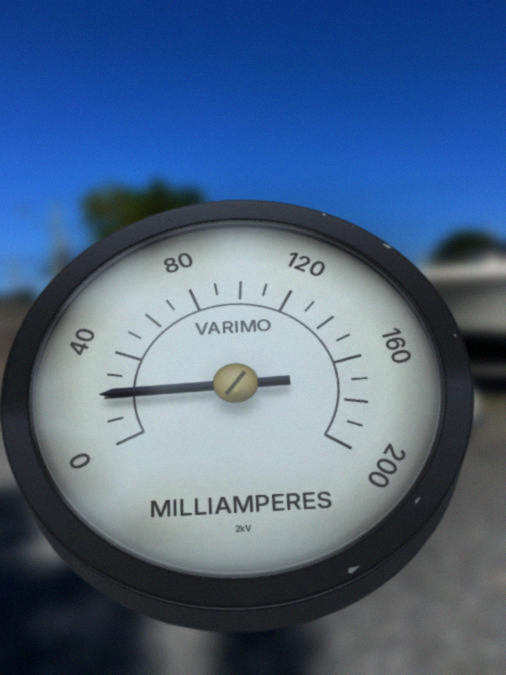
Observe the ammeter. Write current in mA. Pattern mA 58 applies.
mA 20
